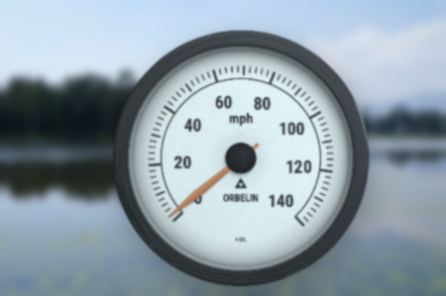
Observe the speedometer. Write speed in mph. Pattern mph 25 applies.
mph 2
